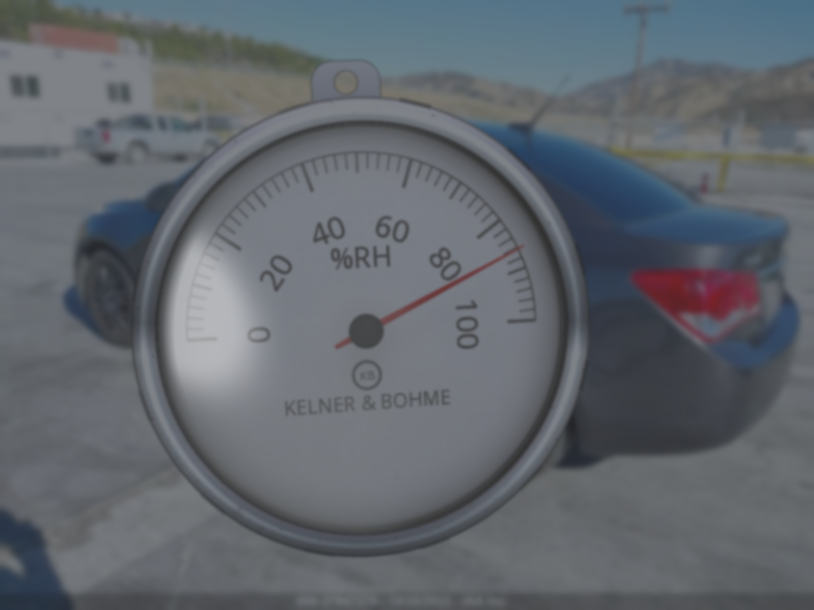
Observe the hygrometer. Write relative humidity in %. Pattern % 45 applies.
% 86
